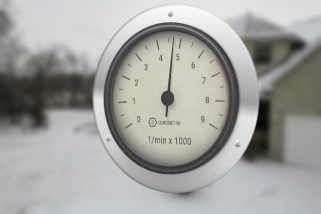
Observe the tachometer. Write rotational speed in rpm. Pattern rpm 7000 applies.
rpm 4750
